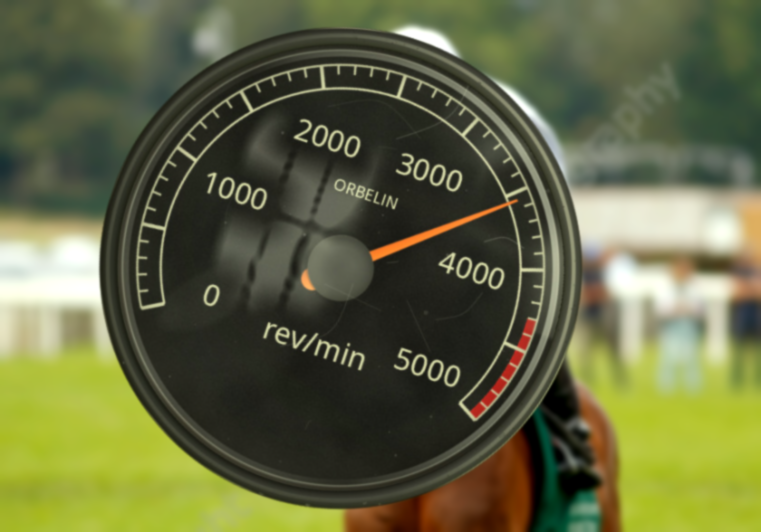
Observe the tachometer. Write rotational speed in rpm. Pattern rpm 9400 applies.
rpm 3550
